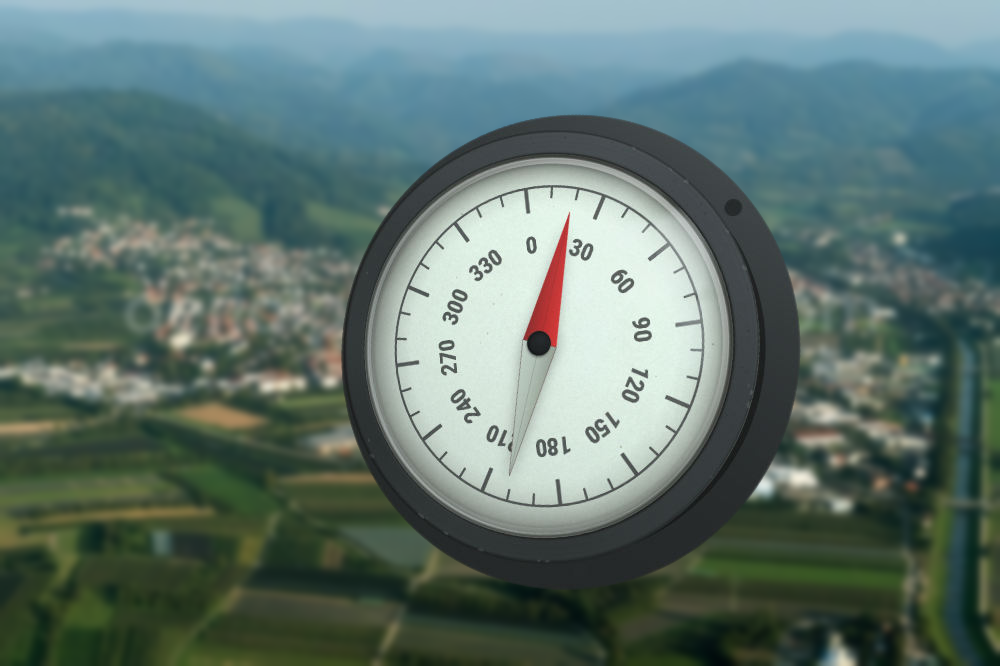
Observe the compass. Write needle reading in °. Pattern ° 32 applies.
° 20
